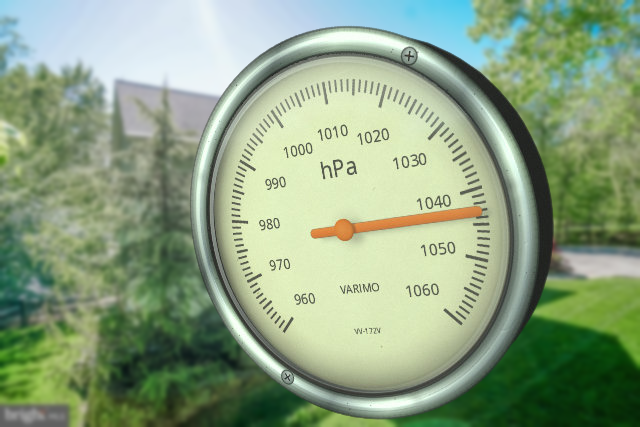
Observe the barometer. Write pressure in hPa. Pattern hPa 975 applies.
hPa 1043
